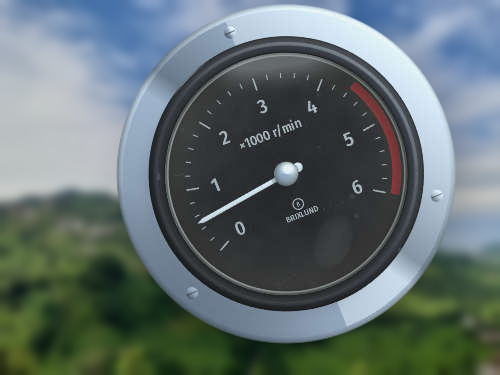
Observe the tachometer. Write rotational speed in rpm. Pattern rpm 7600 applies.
rpm 500
